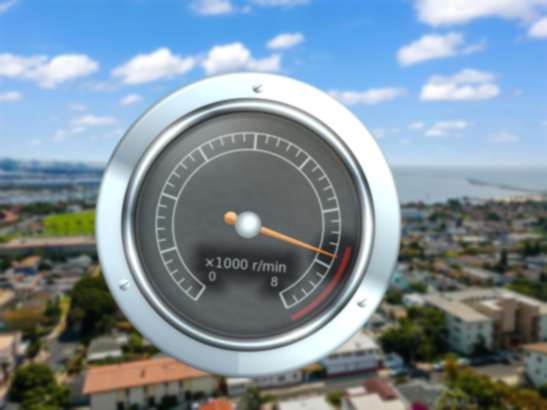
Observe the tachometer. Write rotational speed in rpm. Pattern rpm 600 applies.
rpm 6800
